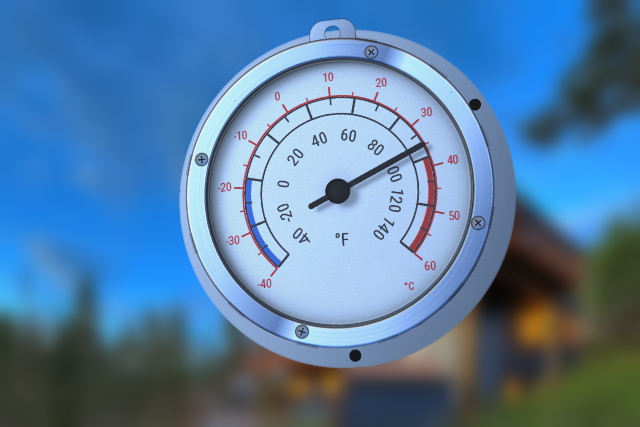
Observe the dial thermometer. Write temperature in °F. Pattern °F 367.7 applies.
°F 95
